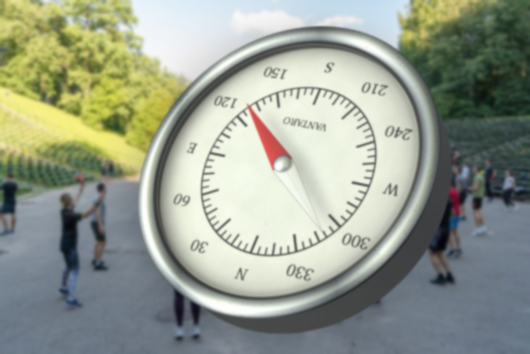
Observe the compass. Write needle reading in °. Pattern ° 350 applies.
° 130
